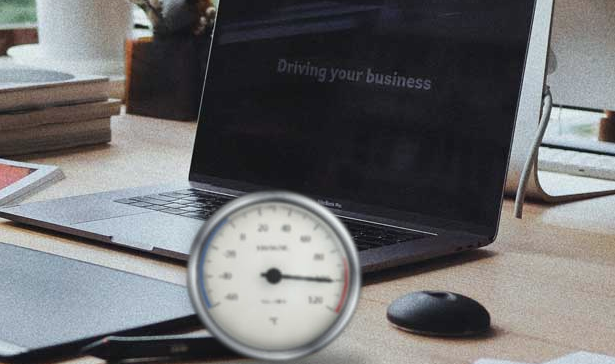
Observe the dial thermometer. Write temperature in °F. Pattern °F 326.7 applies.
°F 100
